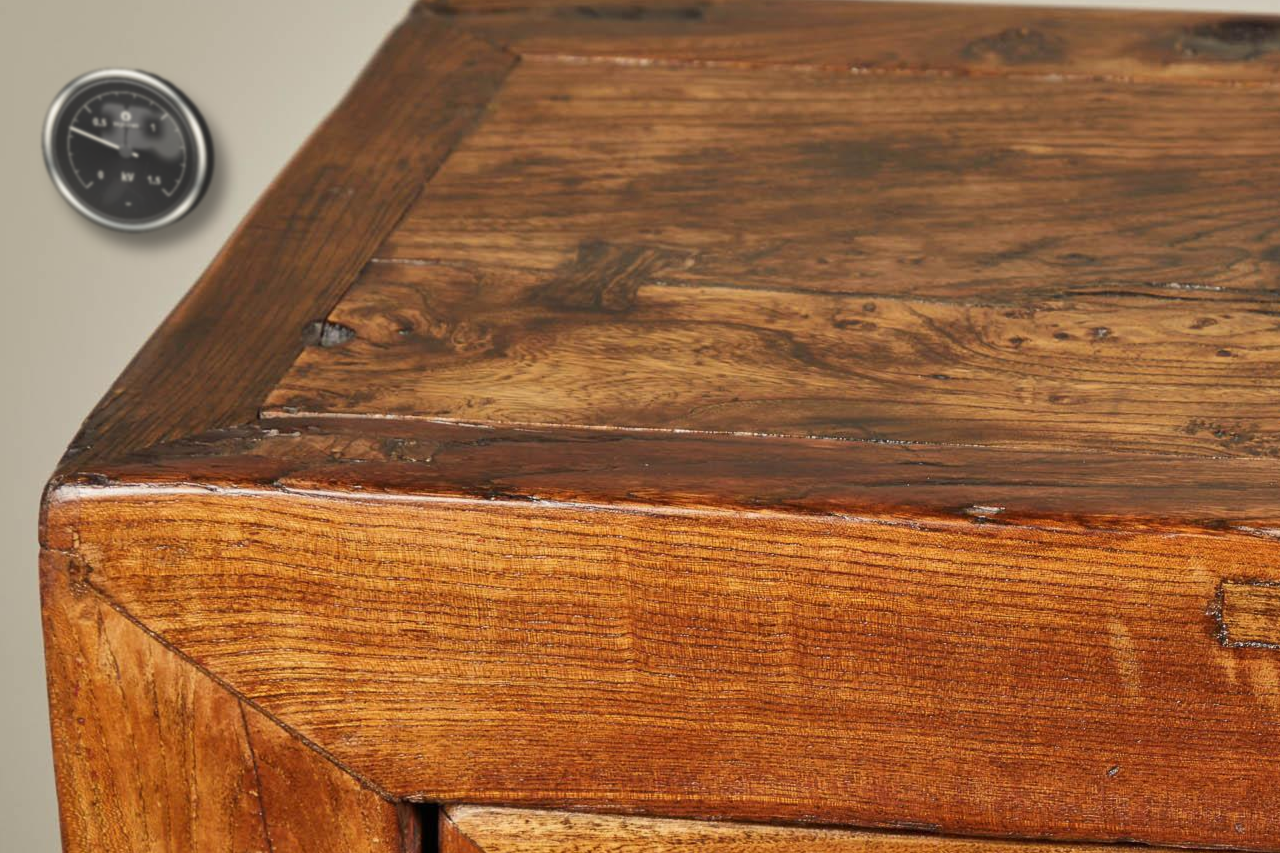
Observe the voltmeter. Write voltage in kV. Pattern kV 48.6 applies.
kV 0.35
